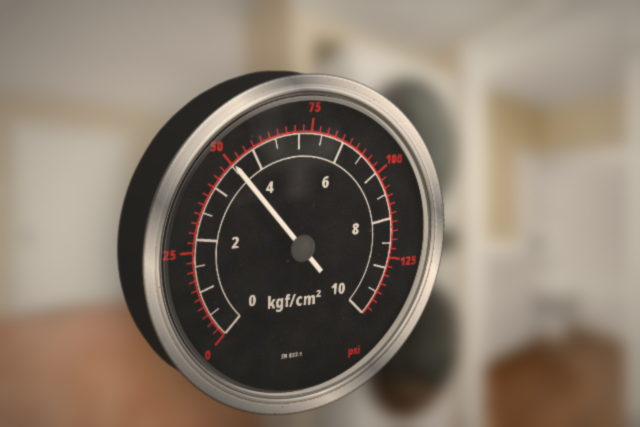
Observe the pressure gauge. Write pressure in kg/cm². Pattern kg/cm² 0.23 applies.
kg/cm² 3.5
